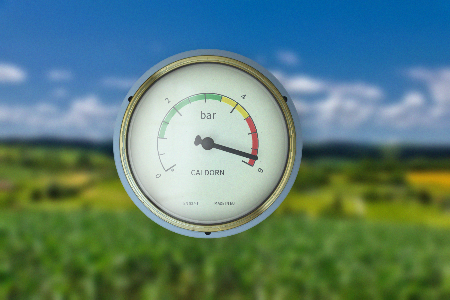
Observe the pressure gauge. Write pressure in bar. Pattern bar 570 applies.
bar 5.75
